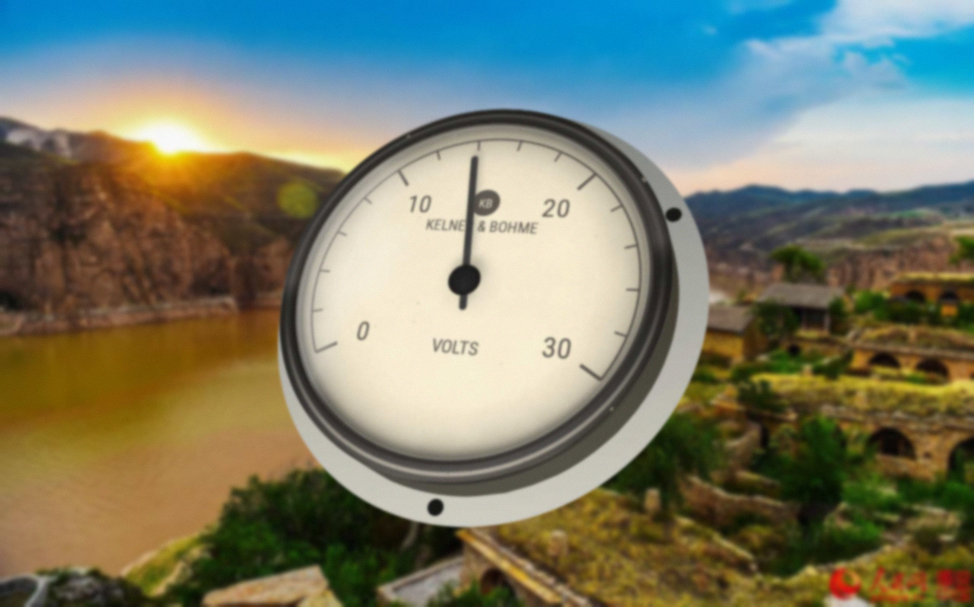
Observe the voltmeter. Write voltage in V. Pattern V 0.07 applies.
V 14
